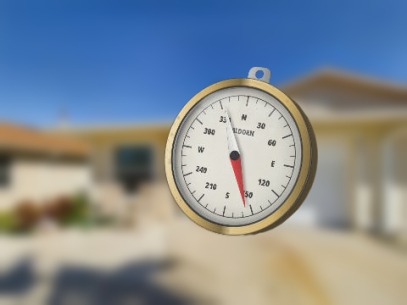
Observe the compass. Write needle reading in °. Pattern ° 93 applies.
° 155
